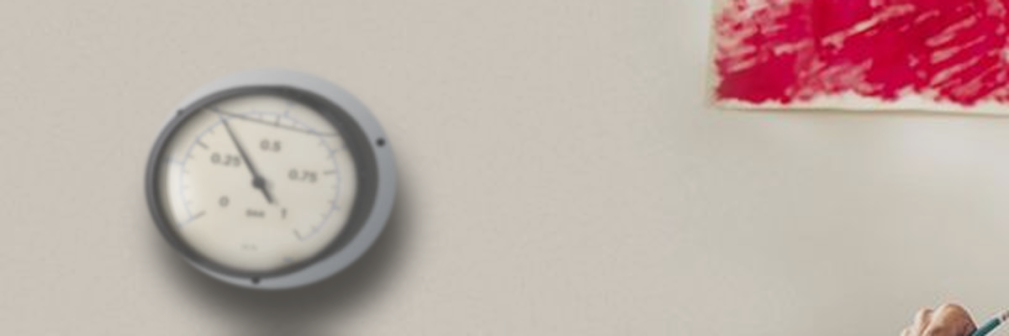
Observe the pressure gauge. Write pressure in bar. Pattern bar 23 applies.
bar 0.35
